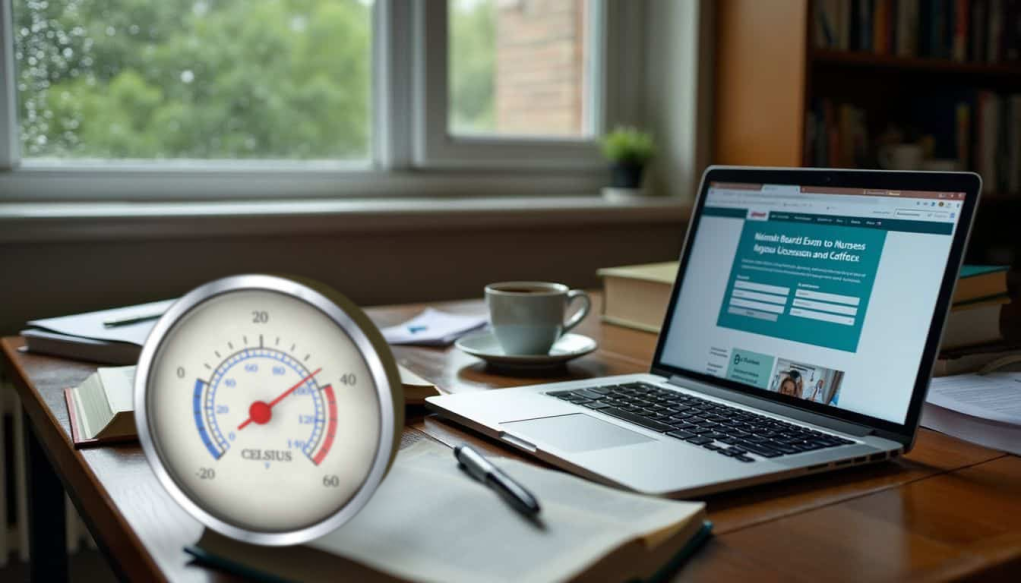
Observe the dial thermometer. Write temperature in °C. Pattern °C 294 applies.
°C 36
